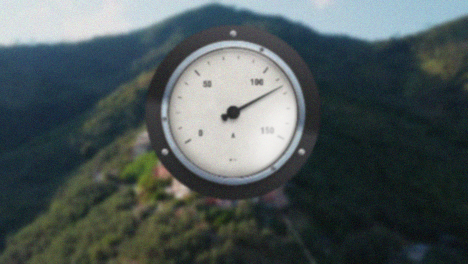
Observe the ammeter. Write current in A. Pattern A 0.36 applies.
A 115
